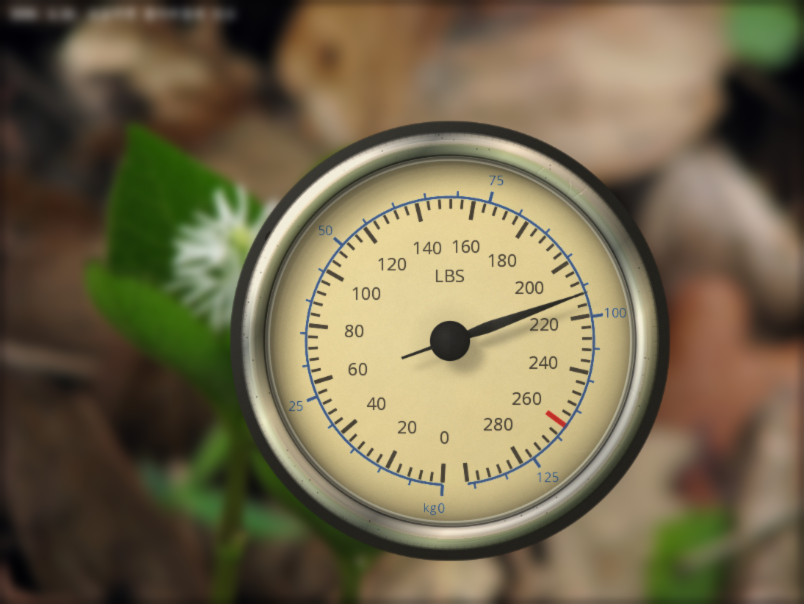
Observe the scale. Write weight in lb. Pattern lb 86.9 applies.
lb 212
